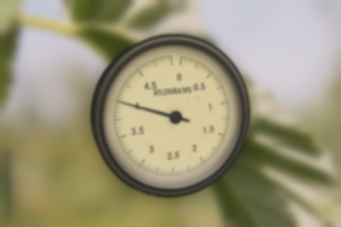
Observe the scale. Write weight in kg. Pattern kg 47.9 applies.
kg 4
